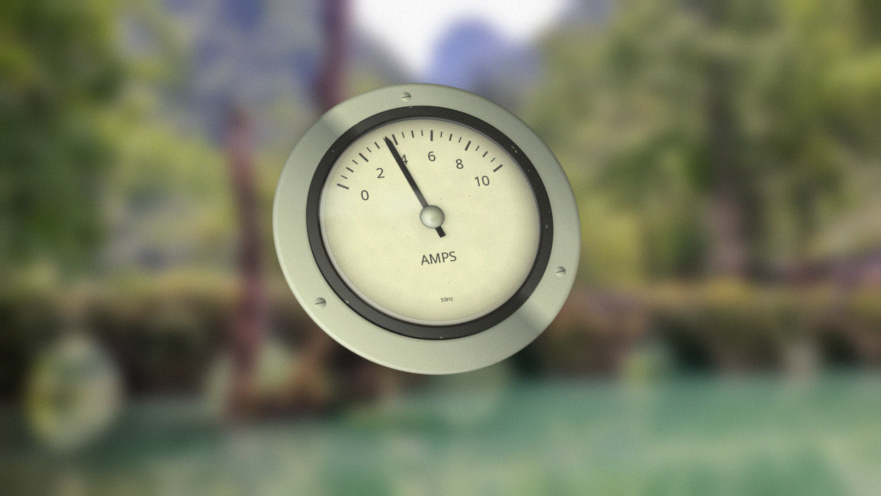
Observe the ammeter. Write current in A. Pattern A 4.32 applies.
A 3.5
